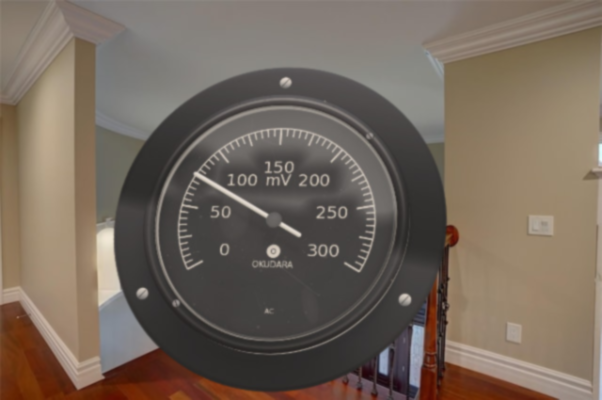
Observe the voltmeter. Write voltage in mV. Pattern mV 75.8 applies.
mV 75
